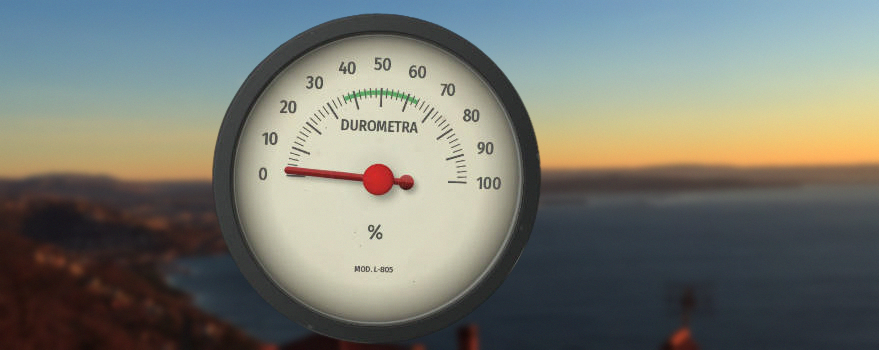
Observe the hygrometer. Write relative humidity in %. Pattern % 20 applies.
% 2
